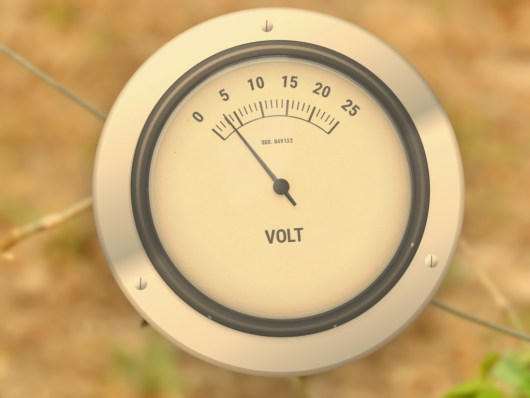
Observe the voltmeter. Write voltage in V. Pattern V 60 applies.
V 3
